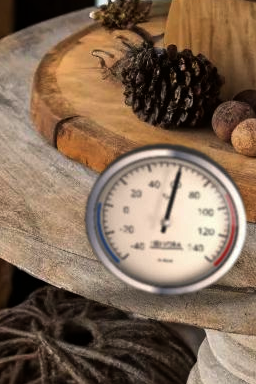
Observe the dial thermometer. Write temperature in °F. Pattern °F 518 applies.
°F 60
